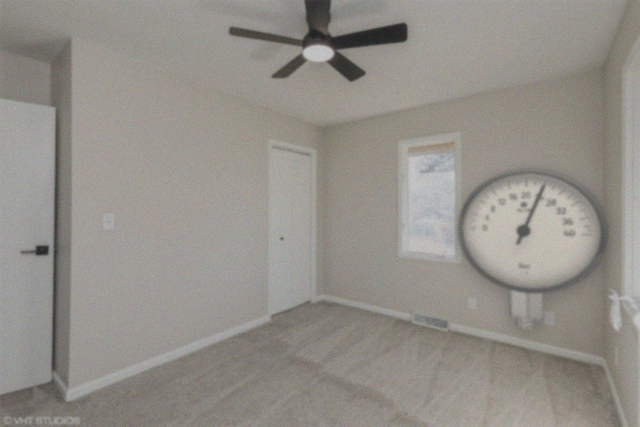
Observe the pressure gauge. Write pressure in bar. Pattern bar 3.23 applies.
bar 24
